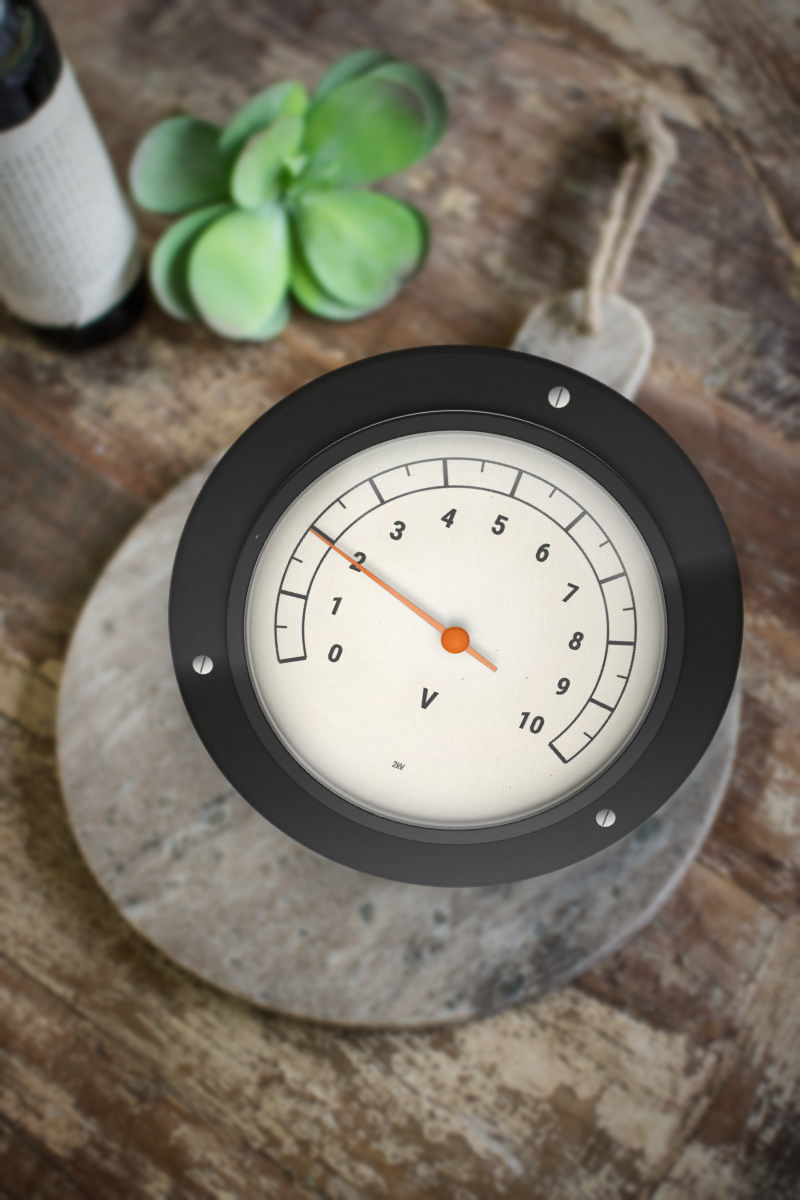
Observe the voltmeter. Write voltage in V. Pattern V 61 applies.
V 2
